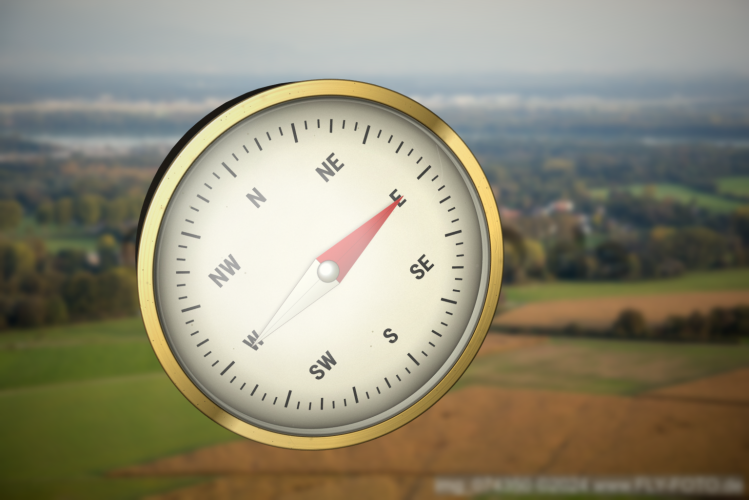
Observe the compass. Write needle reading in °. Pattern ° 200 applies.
° 90
